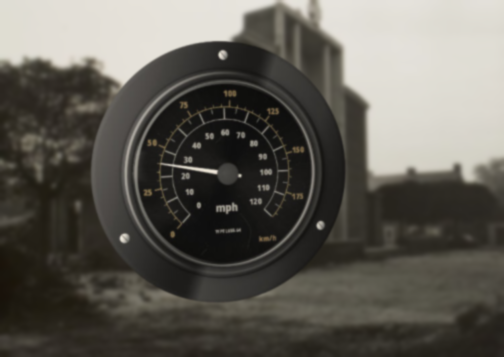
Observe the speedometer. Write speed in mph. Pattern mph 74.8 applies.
mph 25
